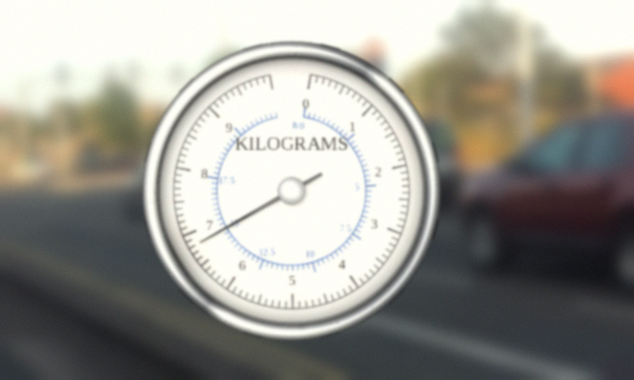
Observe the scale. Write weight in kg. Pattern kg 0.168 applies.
kg 6.8
